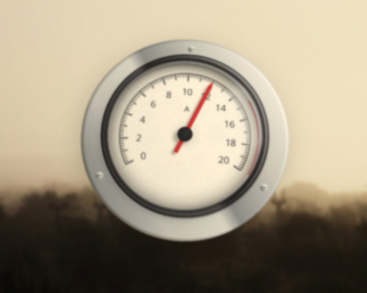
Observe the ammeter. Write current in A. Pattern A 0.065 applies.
A 12
